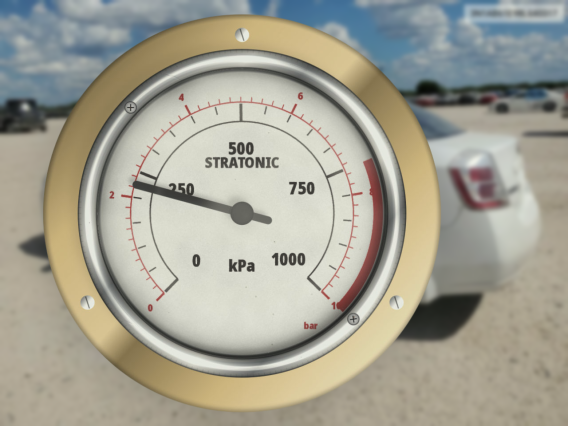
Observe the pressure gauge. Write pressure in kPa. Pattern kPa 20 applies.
kPa 225
